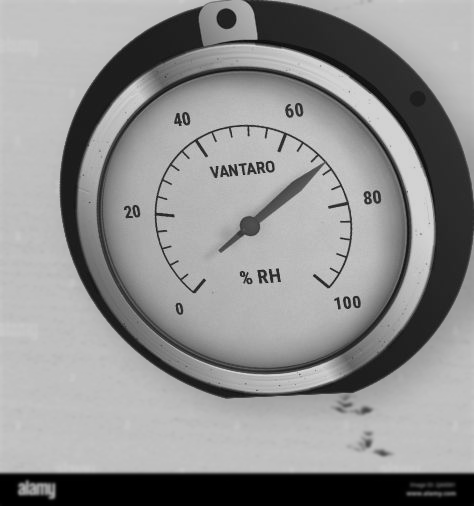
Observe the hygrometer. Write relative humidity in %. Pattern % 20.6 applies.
% 70
